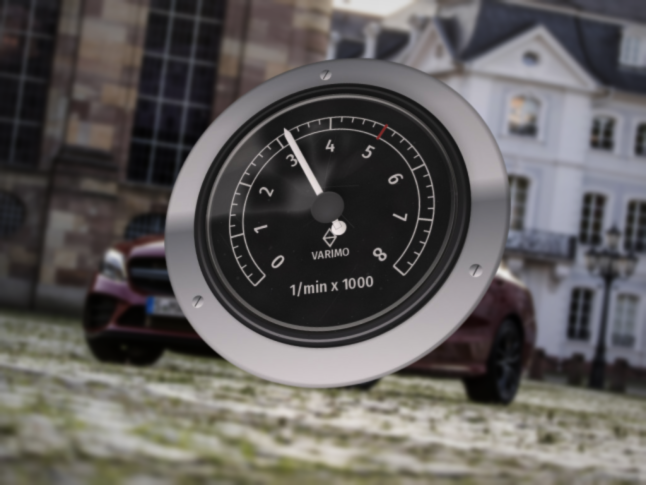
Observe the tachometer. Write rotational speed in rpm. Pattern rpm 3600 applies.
rpm 3200
